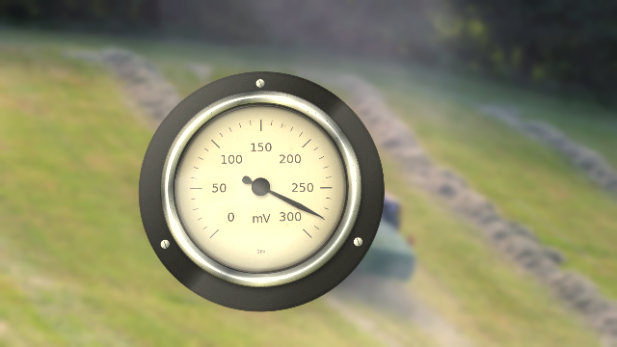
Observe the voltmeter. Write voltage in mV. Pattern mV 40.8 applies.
mV 280
